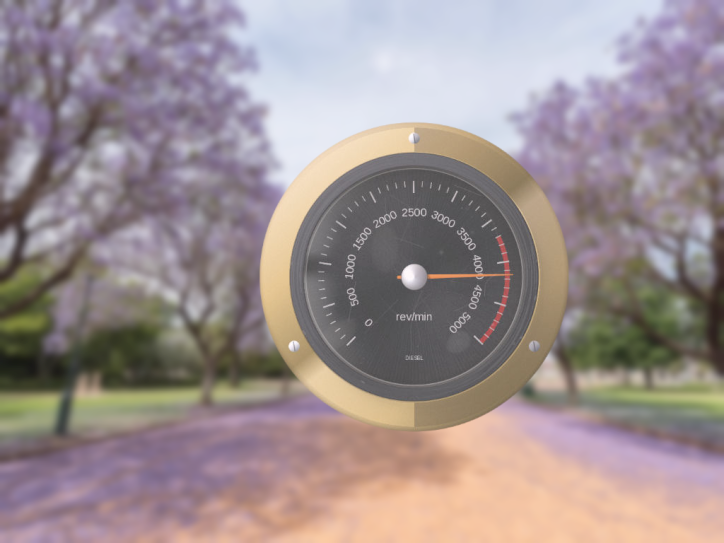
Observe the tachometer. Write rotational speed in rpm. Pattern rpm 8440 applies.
rpm 4150
